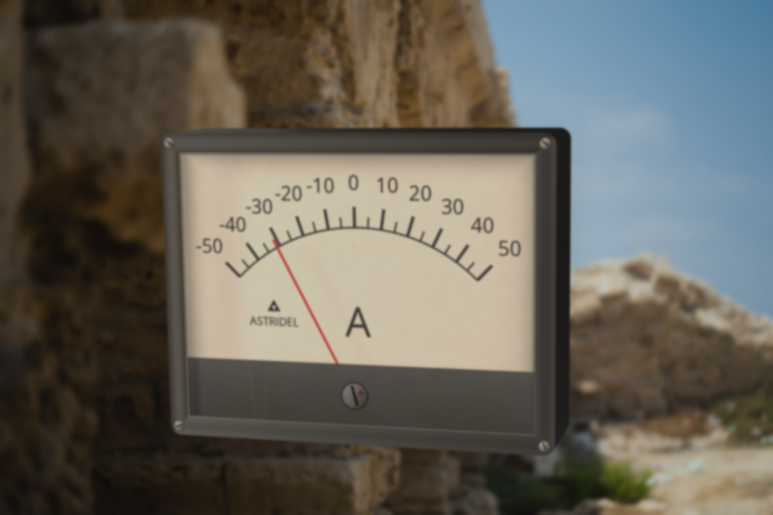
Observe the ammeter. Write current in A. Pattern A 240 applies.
A -30
